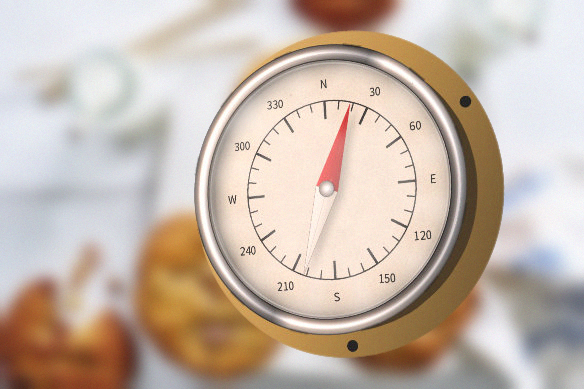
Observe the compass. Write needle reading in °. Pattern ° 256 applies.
° 20
